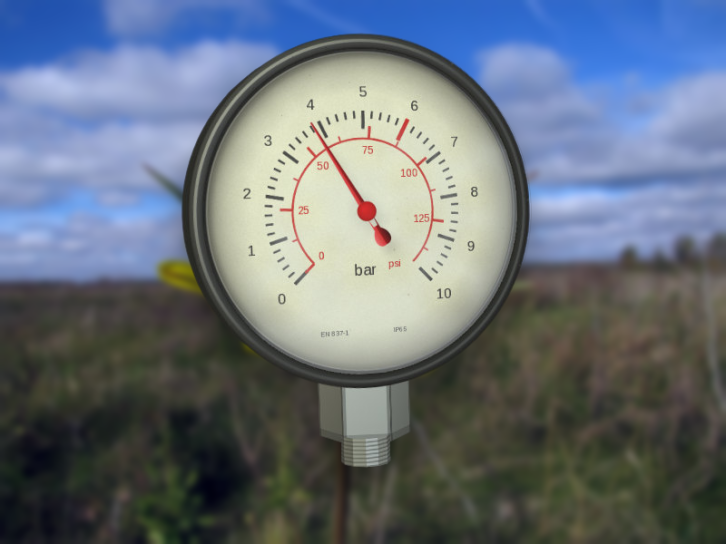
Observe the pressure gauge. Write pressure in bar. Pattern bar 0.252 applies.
bar 3.8
